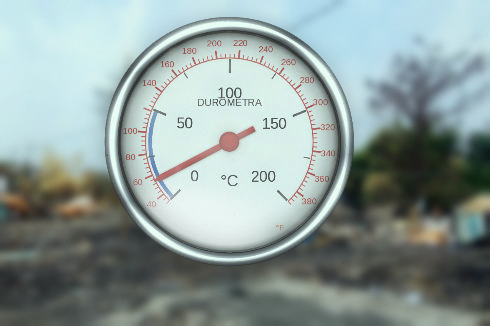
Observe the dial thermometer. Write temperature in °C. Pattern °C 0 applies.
°C 12.5
